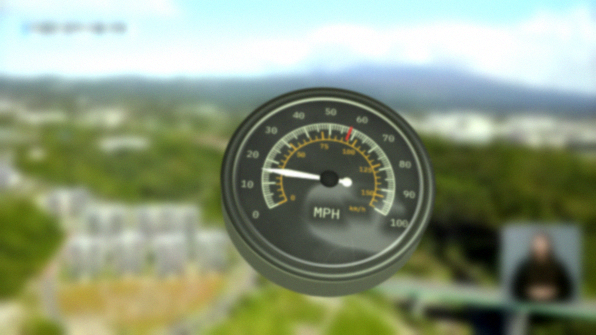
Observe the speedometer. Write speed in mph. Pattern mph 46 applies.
mph 15
